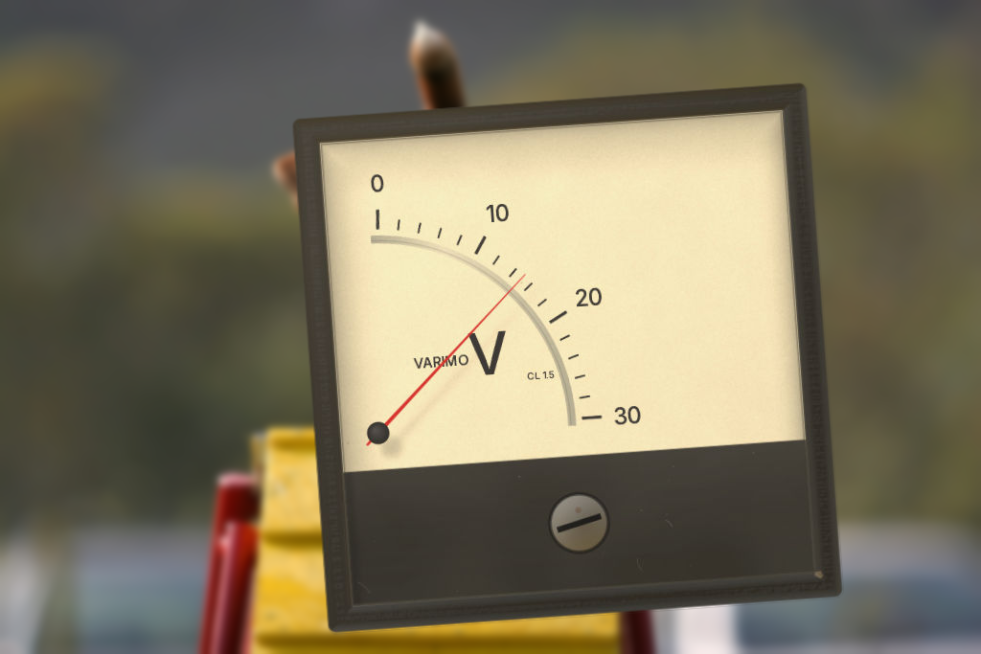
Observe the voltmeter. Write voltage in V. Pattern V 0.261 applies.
V 15
